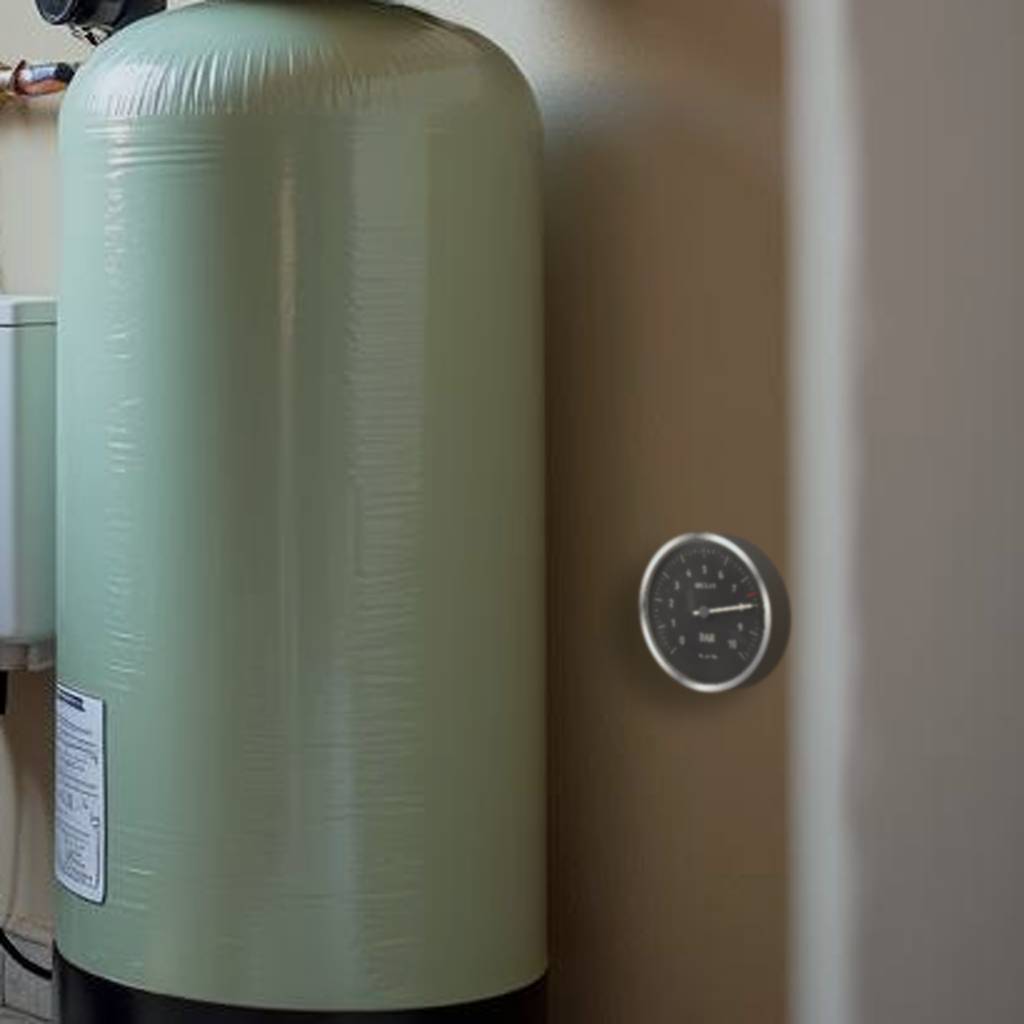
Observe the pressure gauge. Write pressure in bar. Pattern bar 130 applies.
bar 8
